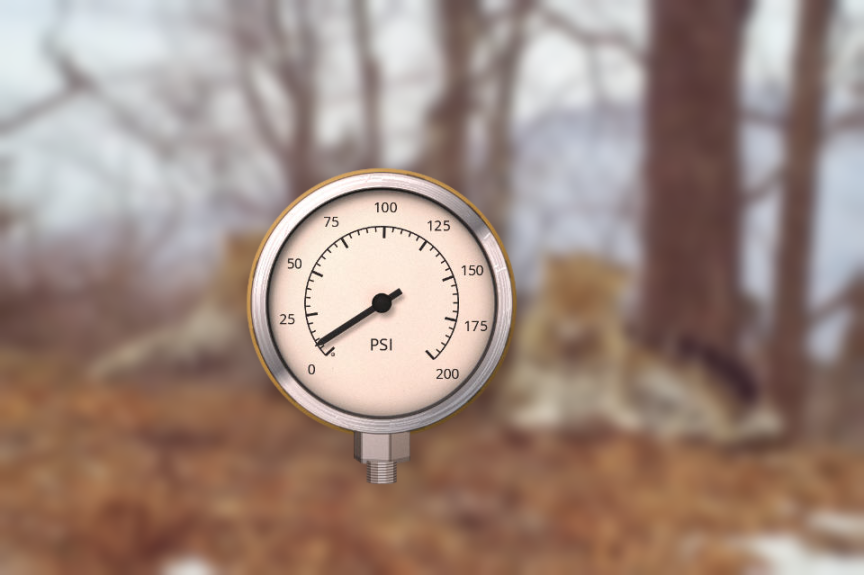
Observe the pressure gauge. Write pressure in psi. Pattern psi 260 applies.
psi 7.5
